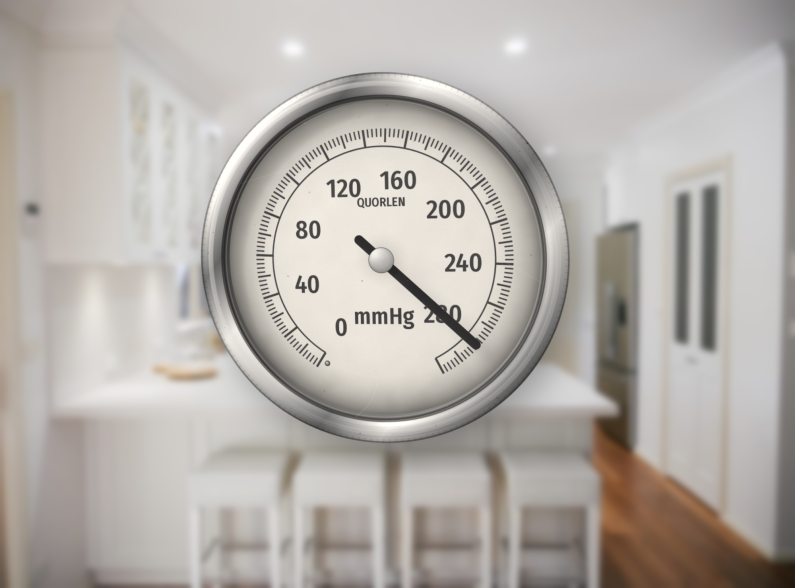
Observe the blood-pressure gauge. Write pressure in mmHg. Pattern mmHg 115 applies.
mmHg 280
